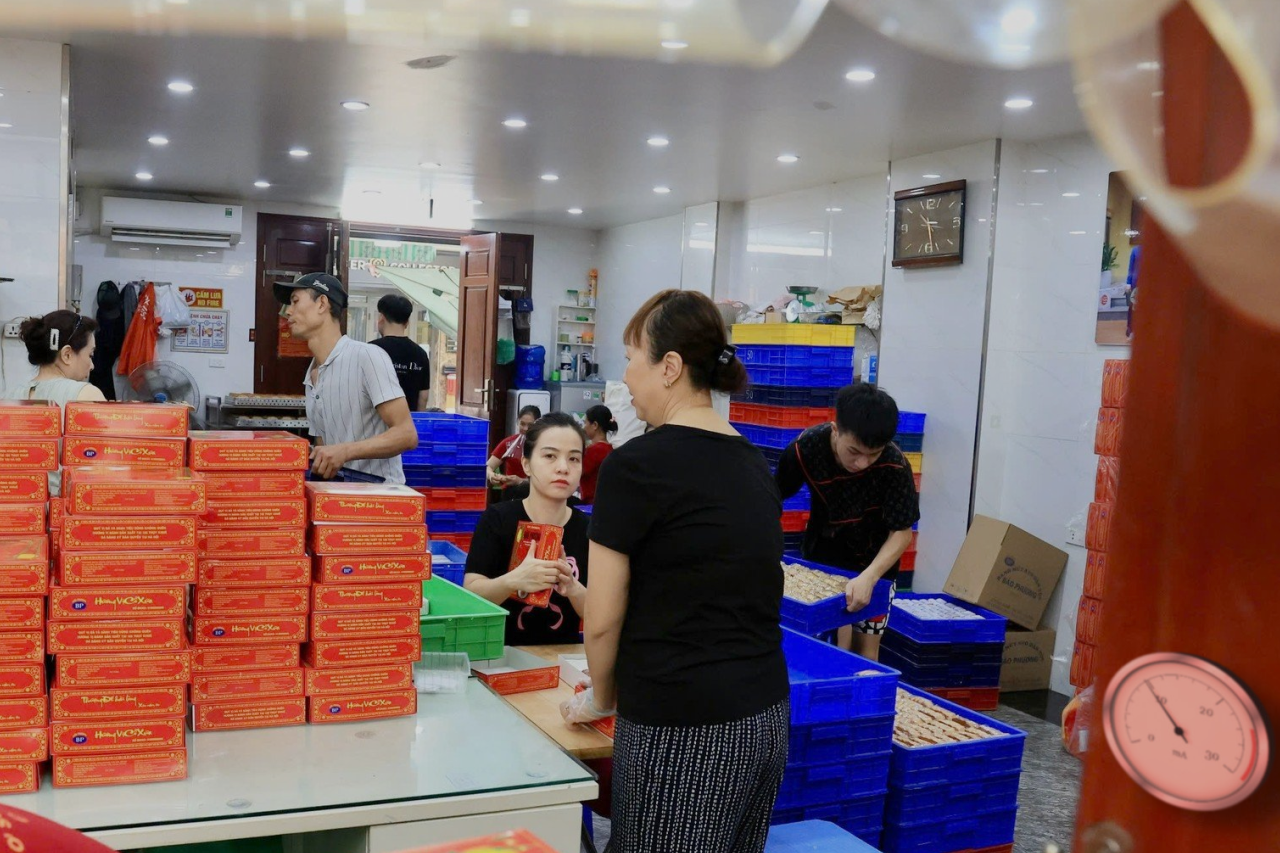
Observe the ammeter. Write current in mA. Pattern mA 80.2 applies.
mA 10
